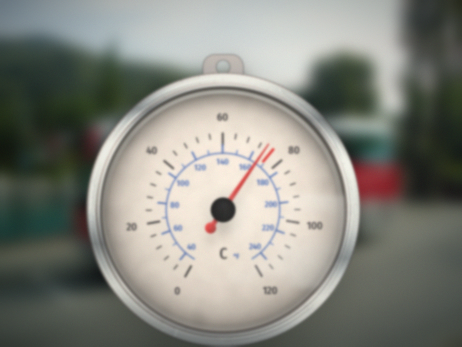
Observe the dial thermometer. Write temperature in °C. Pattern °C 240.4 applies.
°C 74
